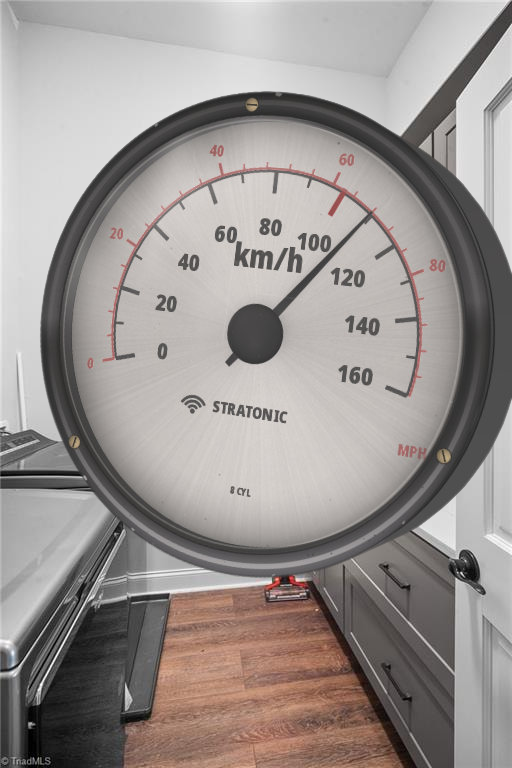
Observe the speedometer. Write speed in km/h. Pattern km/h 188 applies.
km/h 110
